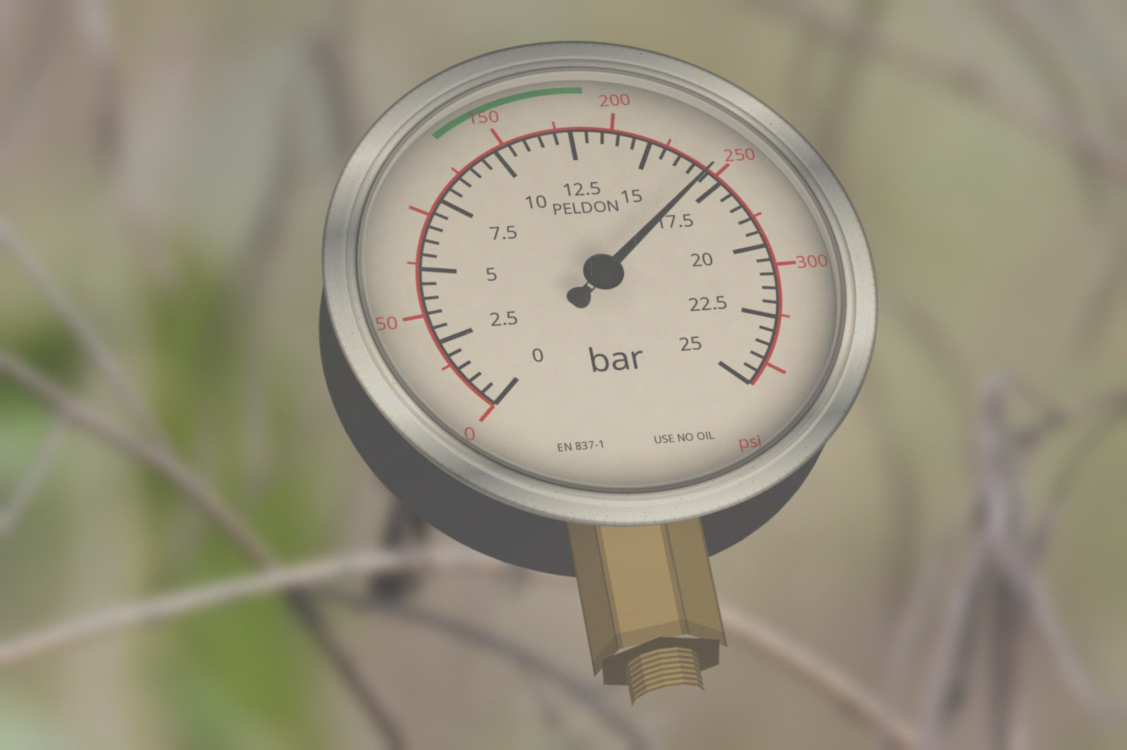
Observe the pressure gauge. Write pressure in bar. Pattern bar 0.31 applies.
bar 17
